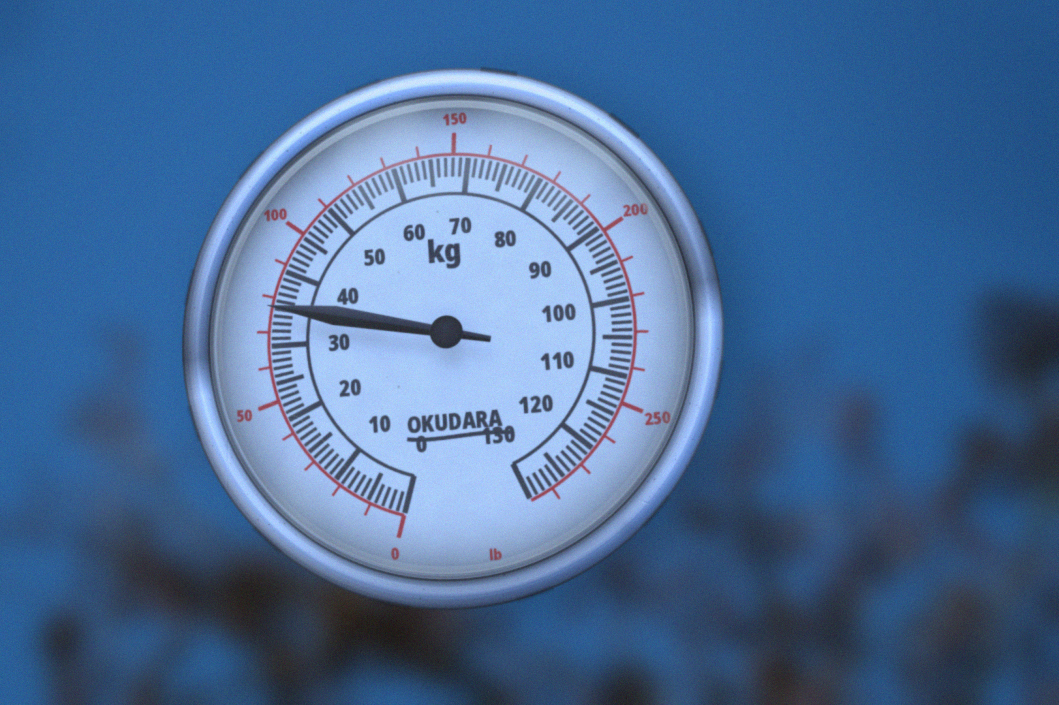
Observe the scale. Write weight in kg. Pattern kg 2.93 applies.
kg 35
